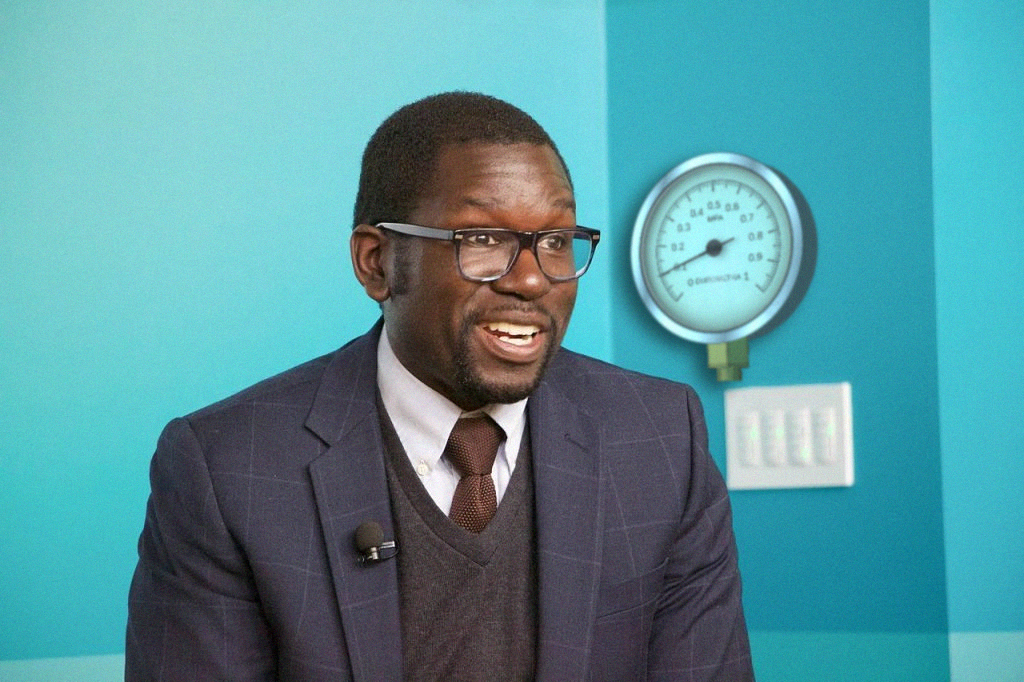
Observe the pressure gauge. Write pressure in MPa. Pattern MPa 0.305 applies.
MPa 0.1
